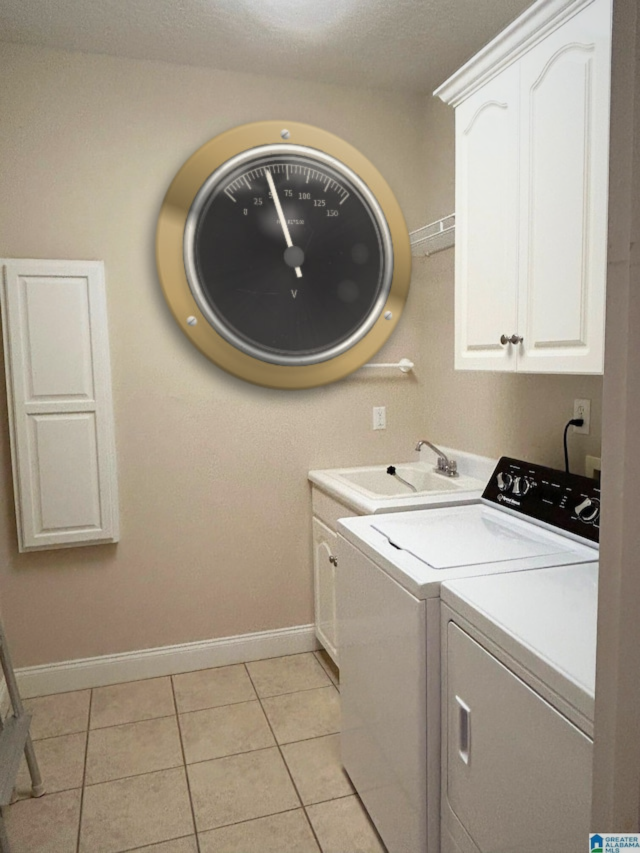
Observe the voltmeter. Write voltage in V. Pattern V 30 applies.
V 50
